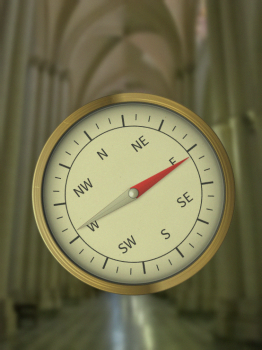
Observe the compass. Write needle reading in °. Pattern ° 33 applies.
° 95
